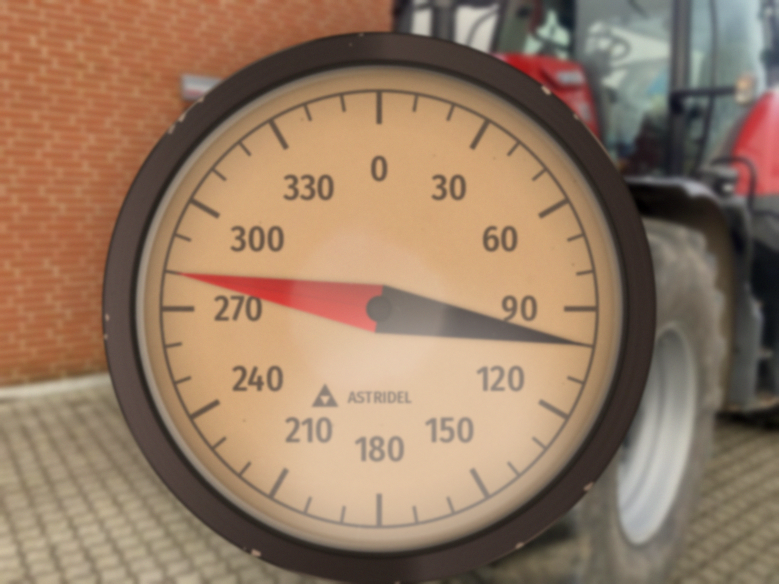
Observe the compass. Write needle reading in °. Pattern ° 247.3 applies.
° 280
